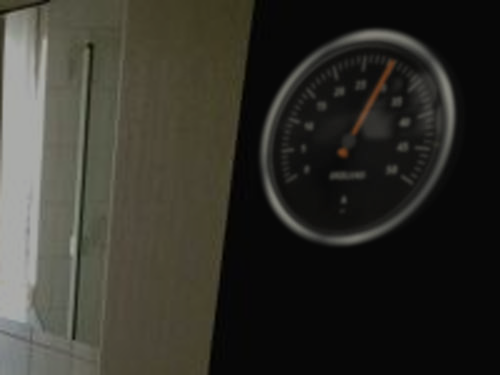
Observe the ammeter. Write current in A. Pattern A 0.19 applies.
A 30
